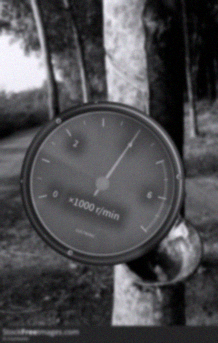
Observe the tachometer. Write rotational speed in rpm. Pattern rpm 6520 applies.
rpm 4000
